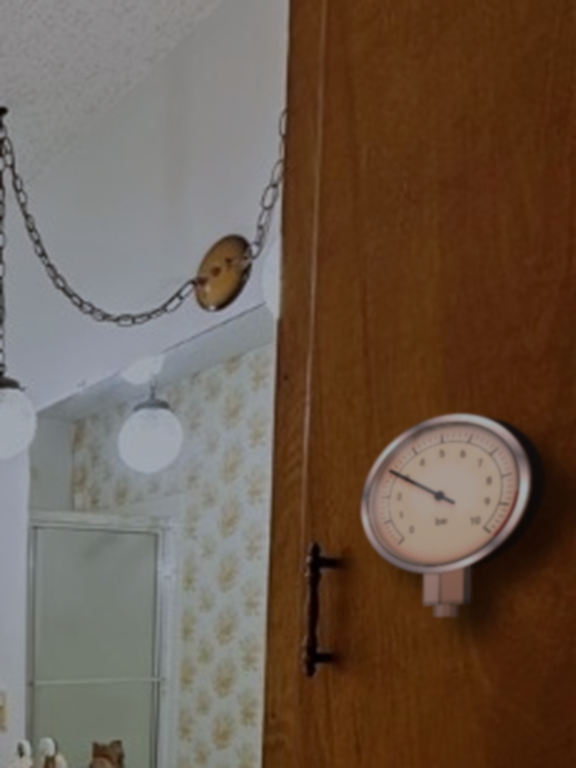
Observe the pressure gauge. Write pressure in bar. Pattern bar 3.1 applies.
bar 3
